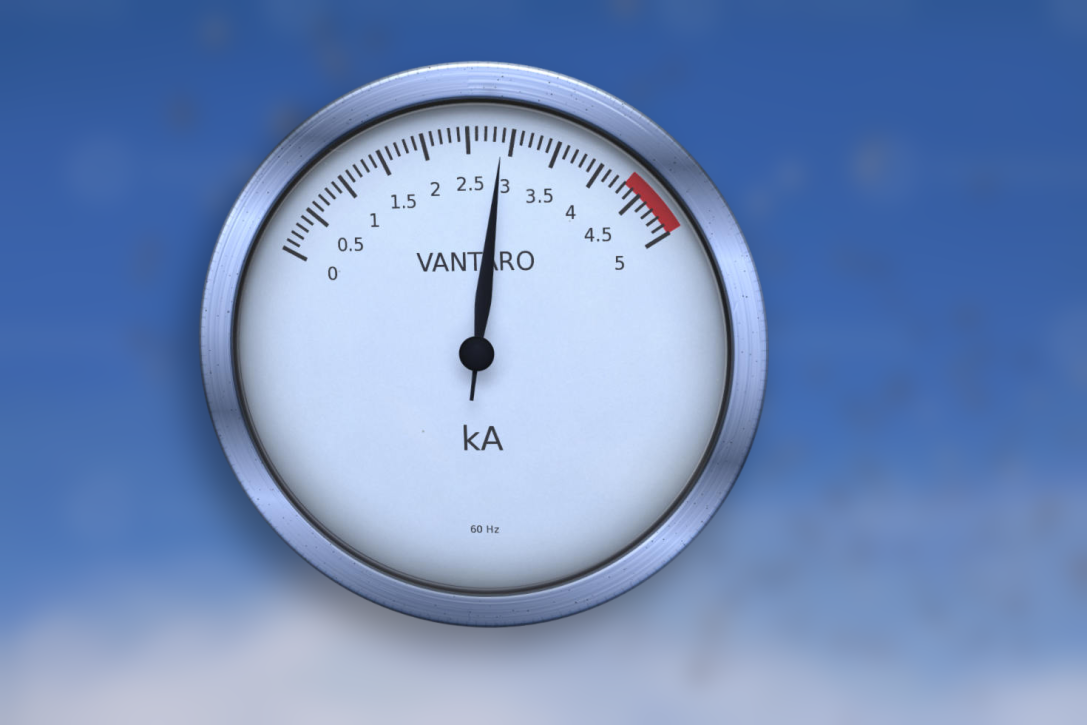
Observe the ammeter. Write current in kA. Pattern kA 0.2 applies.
kA 2.9
